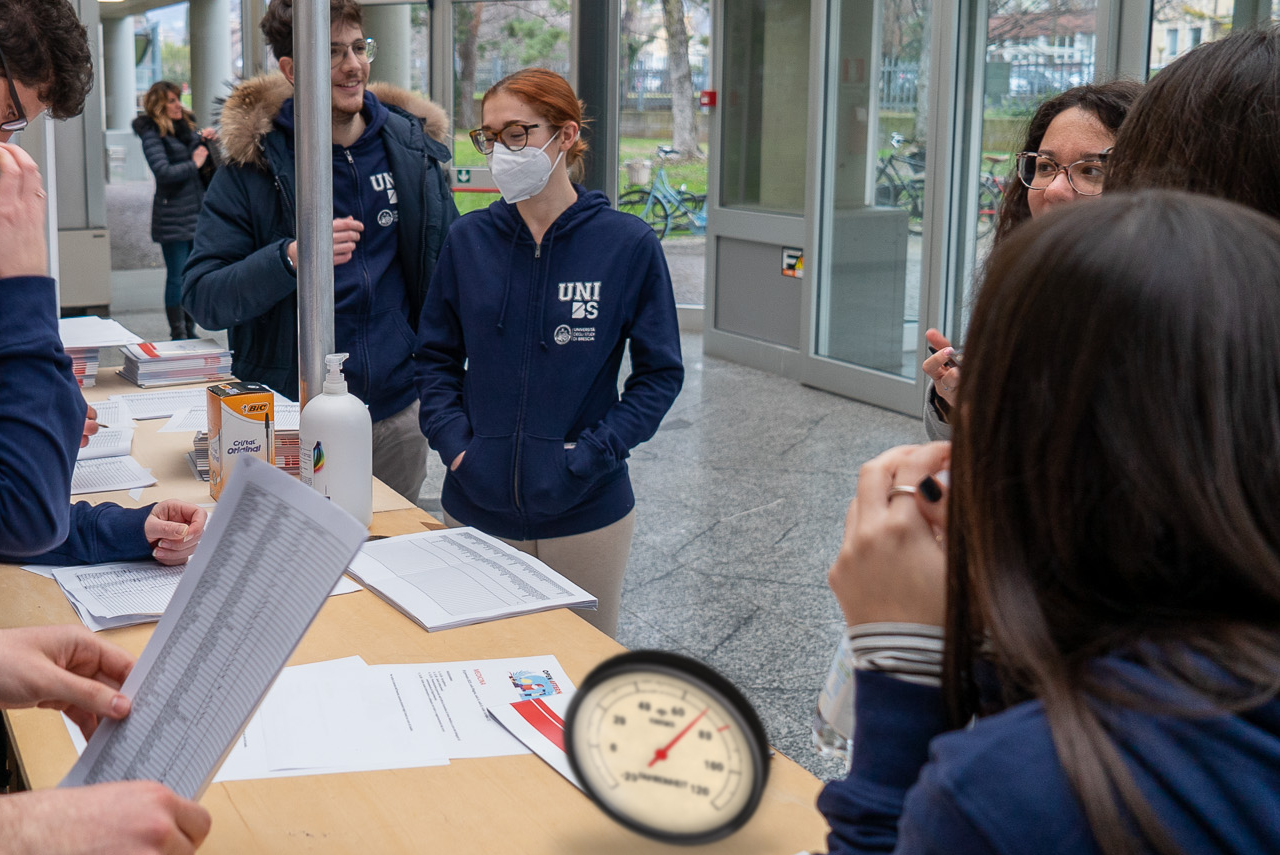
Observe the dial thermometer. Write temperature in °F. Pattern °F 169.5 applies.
°F 70
